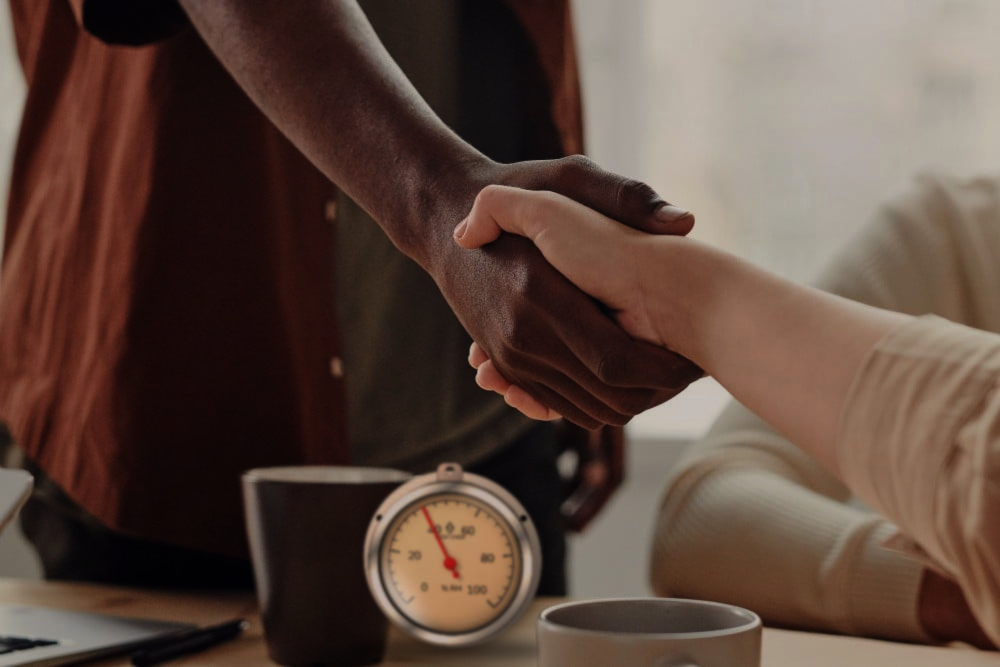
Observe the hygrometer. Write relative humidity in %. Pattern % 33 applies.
% 40
